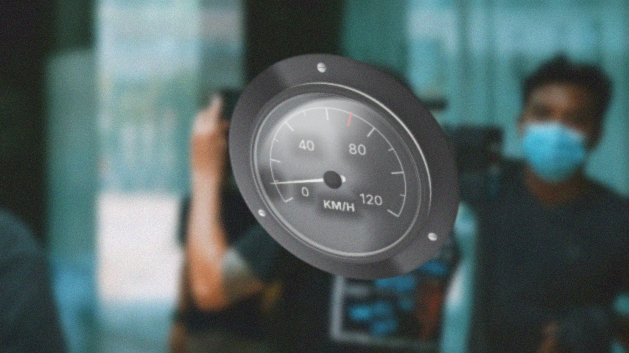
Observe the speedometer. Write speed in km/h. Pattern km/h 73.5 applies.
km/h 10
